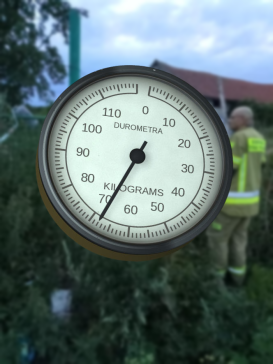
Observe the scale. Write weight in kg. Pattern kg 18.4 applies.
kg 68
